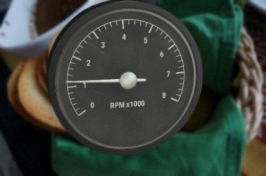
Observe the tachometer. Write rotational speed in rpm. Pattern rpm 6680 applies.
rpm 1200
